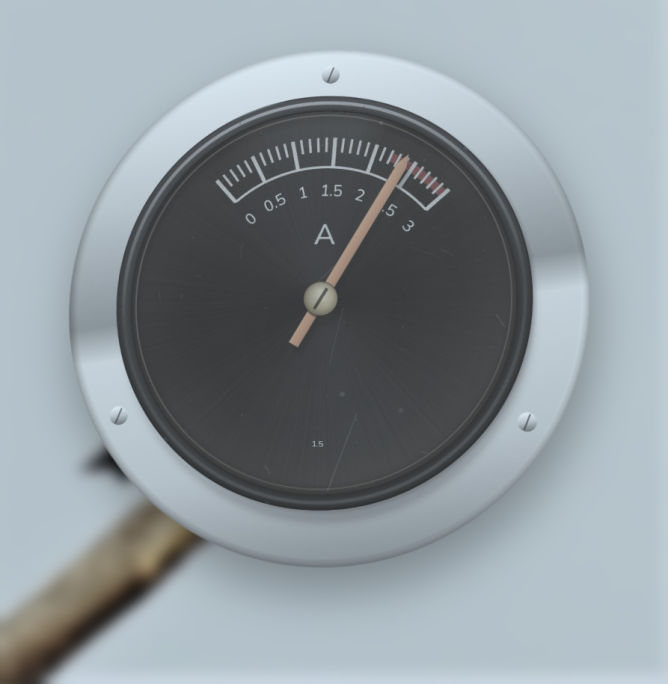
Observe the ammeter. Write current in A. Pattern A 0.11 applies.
A 2.4
